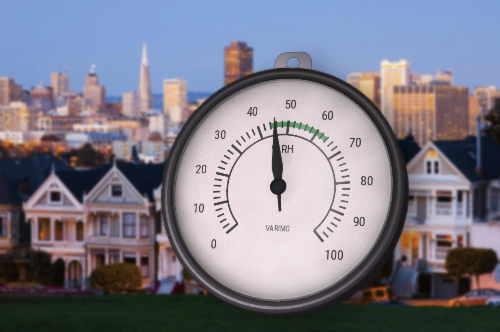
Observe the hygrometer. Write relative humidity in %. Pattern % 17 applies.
% 46
